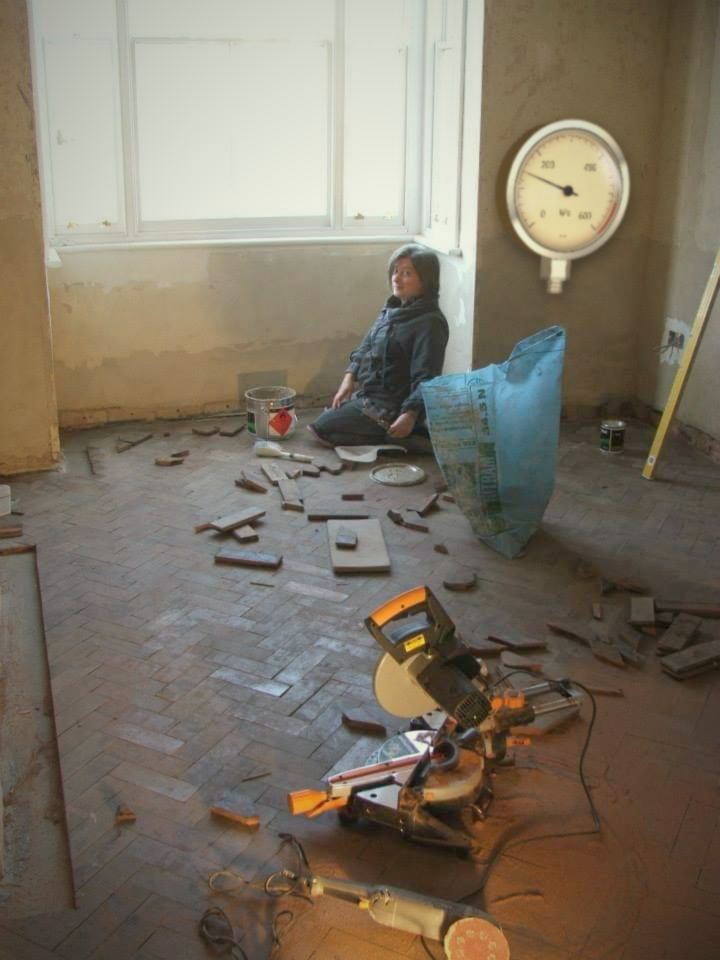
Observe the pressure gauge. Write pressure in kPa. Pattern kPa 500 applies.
kPa 140
